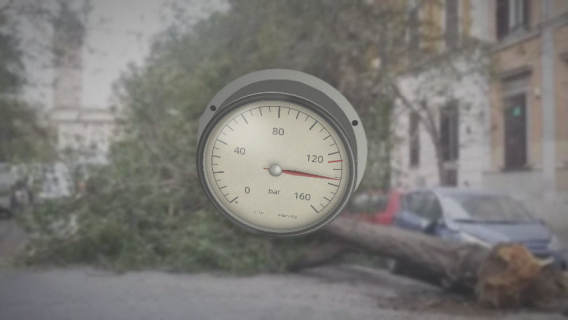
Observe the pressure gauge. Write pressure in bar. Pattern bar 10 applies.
bar 135
